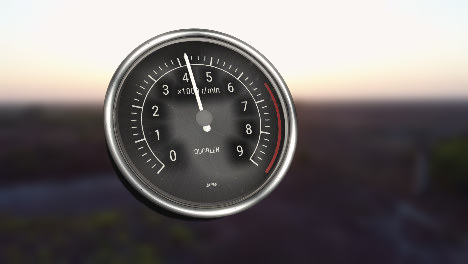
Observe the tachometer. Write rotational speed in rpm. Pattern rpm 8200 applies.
rpm 4200
